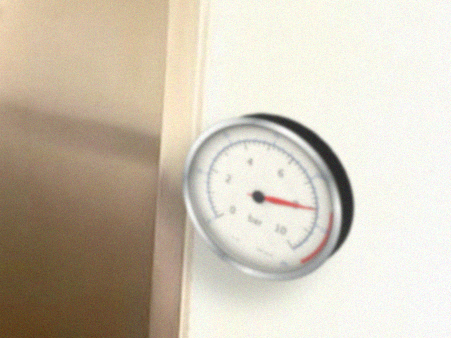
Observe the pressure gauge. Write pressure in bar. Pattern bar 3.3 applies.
bar 8
